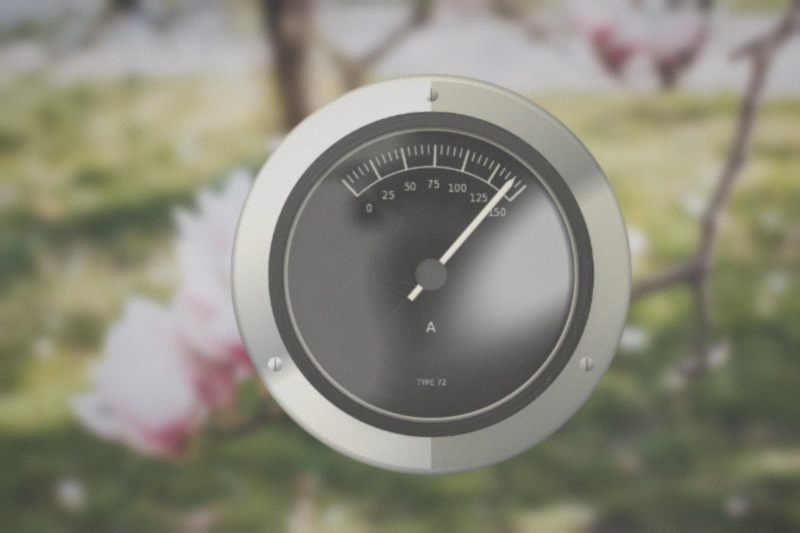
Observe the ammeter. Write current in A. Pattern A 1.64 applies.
A 140
